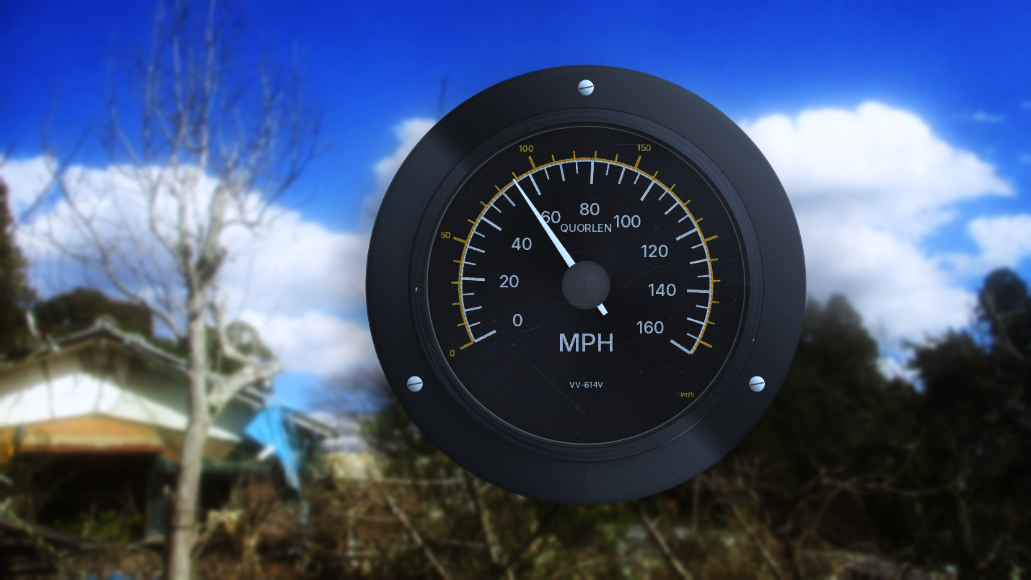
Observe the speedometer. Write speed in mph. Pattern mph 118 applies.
mph 55
